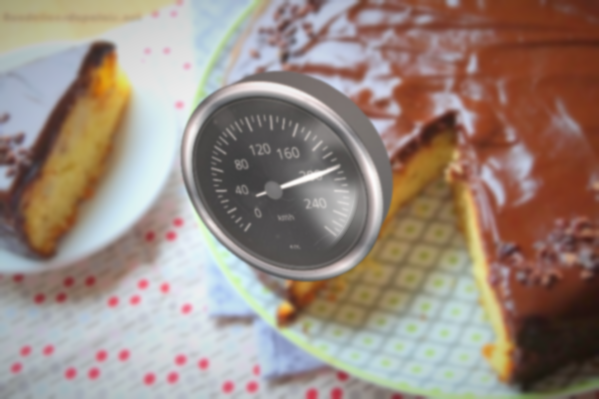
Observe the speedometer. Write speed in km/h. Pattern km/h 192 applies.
km/h 200
